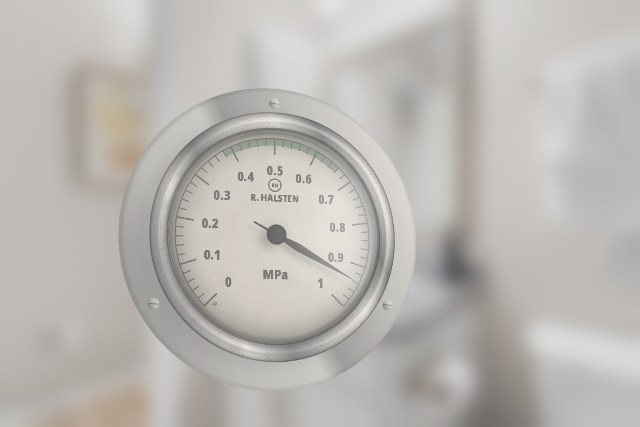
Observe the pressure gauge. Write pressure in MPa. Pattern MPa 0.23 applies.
MPa 0.94
